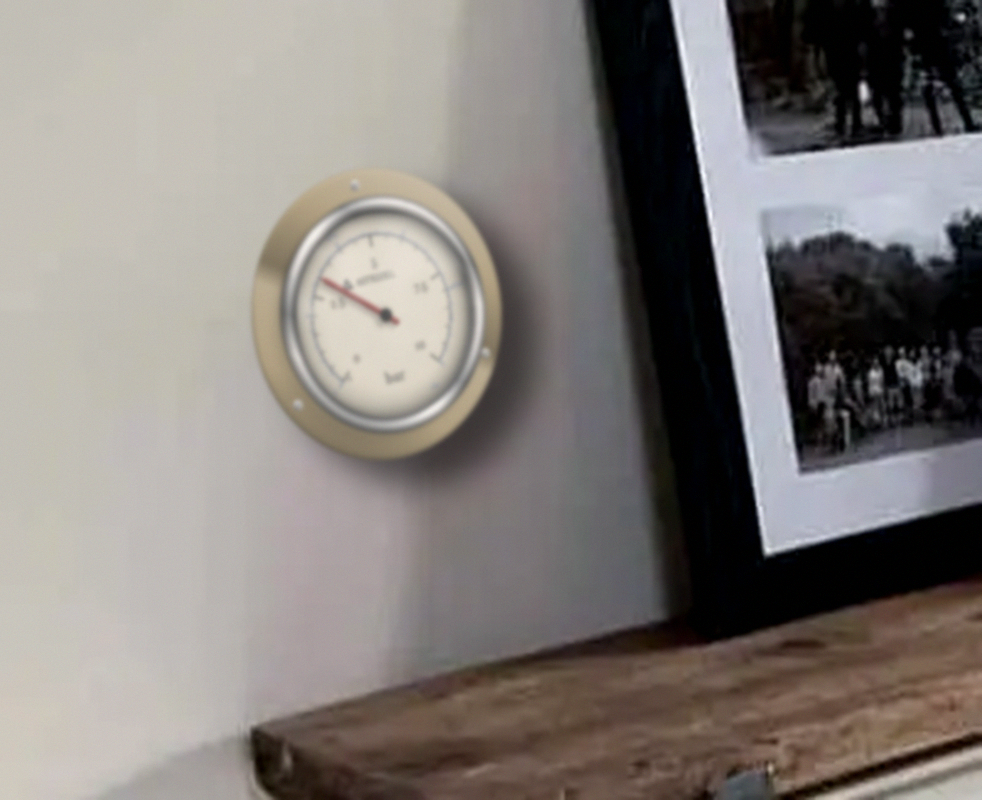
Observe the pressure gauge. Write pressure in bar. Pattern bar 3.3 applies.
bar 3
